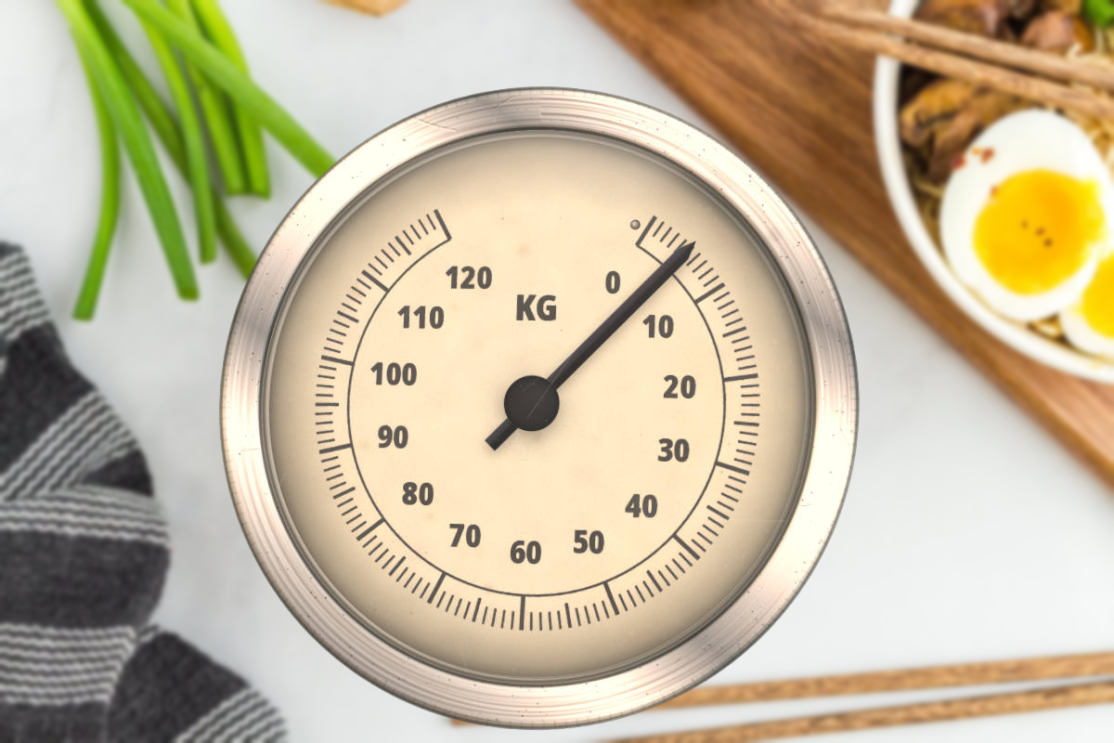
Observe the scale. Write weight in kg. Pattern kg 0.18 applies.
kg 5
